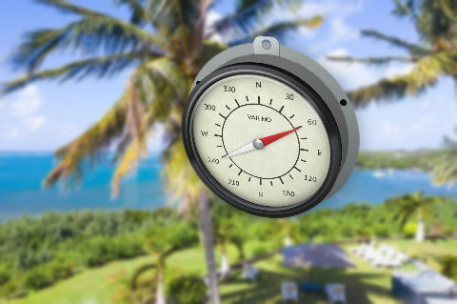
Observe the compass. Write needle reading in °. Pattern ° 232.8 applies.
° 60
